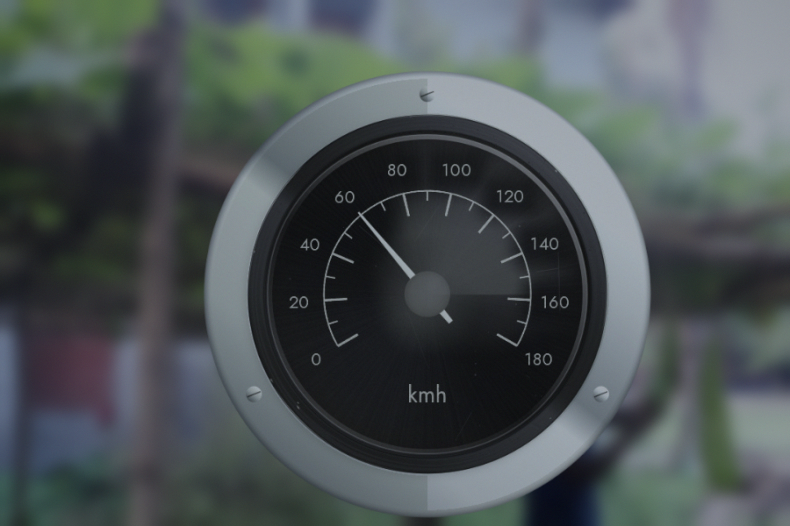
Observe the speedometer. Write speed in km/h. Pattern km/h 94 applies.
km/h 60
